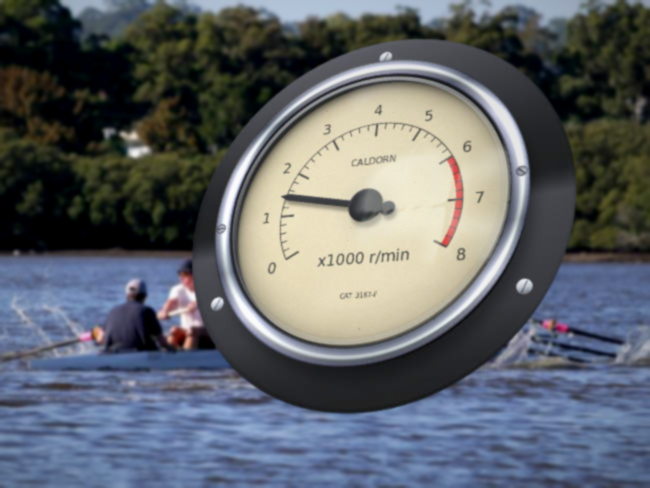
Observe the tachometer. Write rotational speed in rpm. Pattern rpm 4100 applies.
rpm 1400
